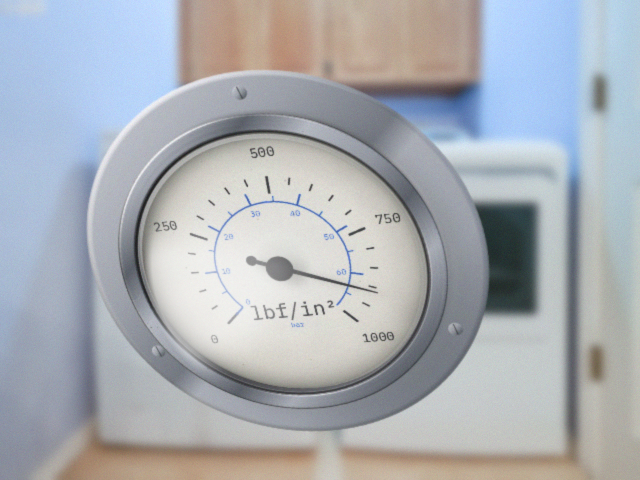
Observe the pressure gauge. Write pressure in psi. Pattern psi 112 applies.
psi 900
